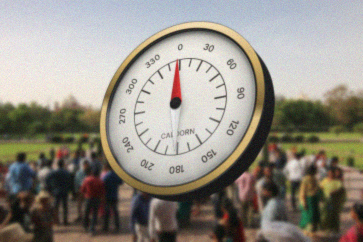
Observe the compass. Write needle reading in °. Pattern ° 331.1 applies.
° 0
